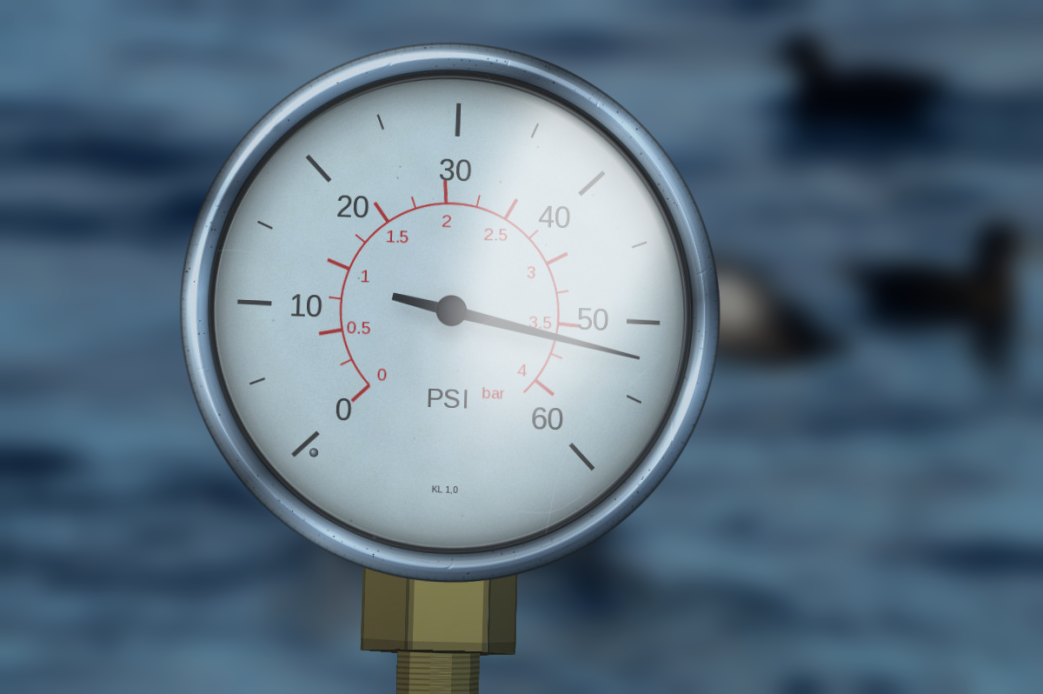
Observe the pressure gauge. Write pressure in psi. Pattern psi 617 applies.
psi 52.5
